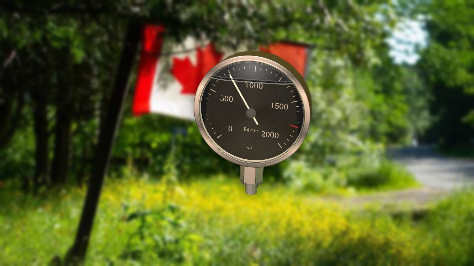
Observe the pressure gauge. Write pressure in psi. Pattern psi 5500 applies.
psi 750
